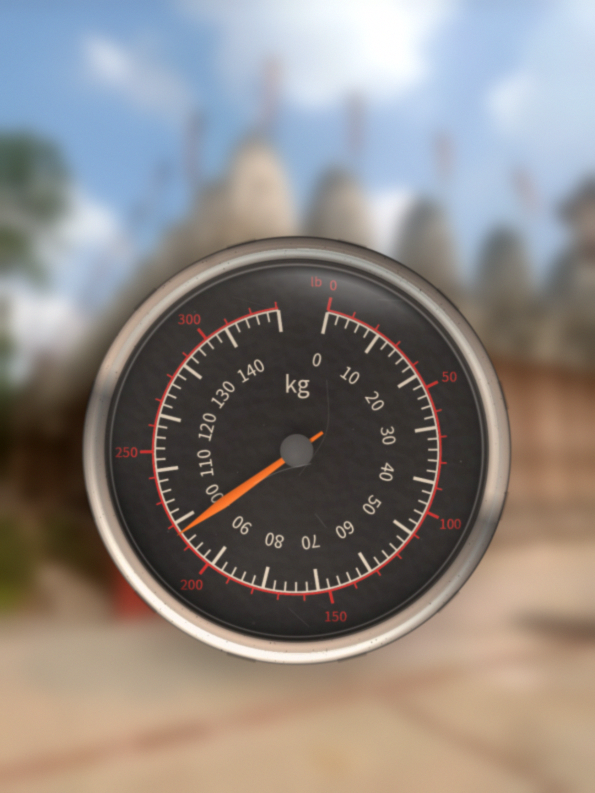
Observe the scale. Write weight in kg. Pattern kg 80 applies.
kg 98
